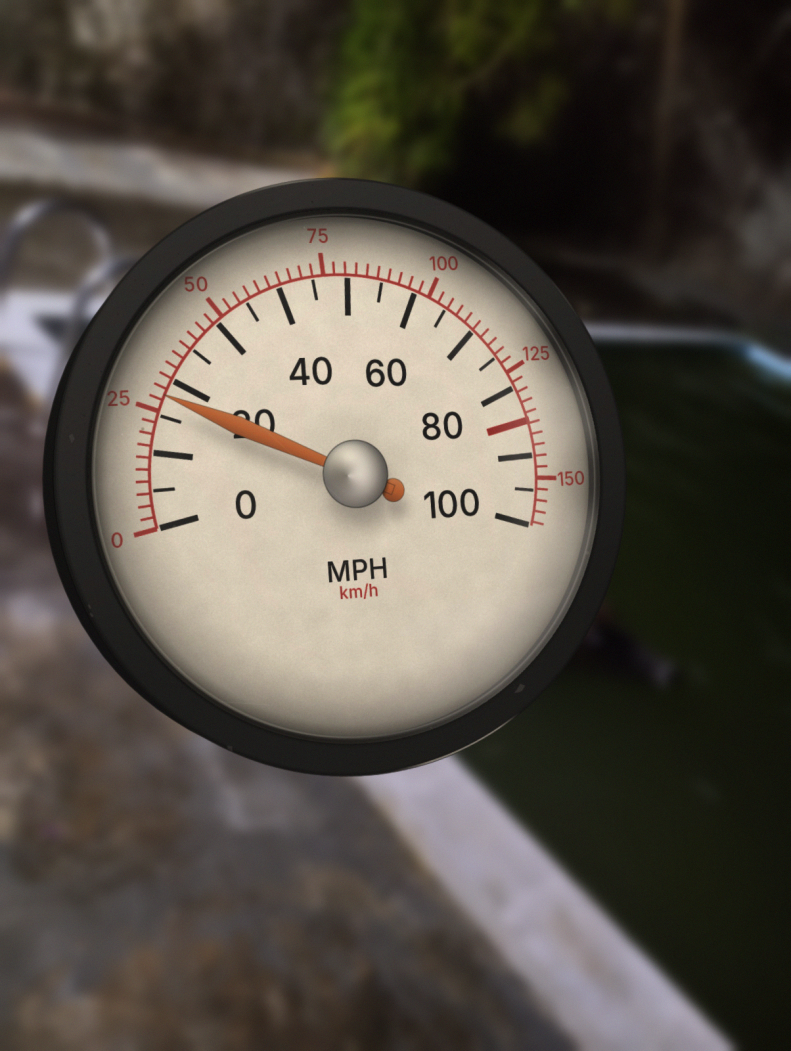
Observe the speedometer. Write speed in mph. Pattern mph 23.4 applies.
mph 17.5
